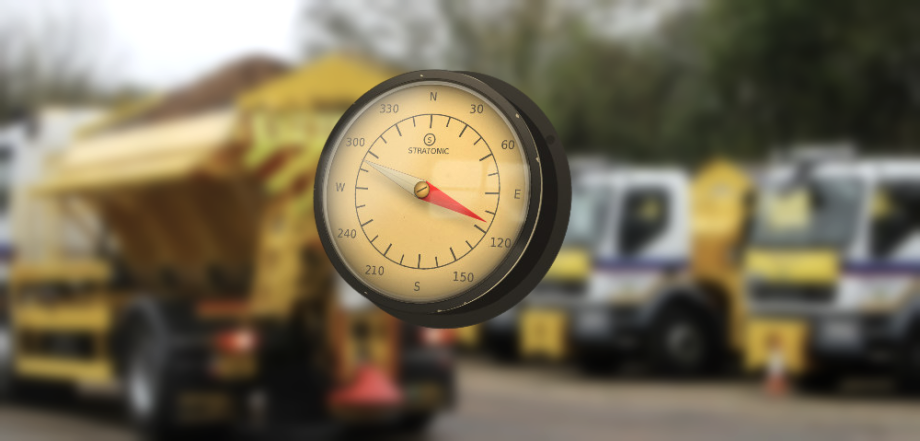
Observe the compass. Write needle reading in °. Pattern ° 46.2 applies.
° 112.5
